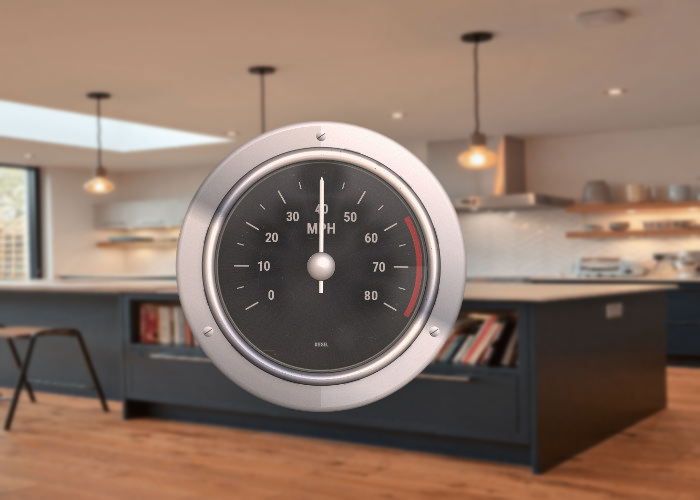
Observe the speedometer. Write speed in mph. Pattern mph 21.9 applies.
mph 40
